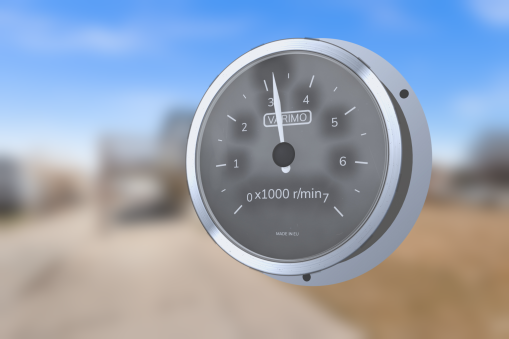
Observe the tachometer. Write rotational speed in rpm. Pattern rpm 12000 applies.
rpm 3250
